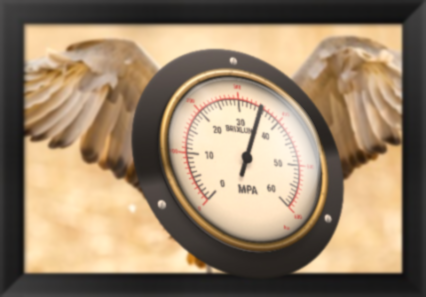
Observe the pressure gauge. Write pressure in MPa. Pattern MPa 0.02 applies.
MPa 35
